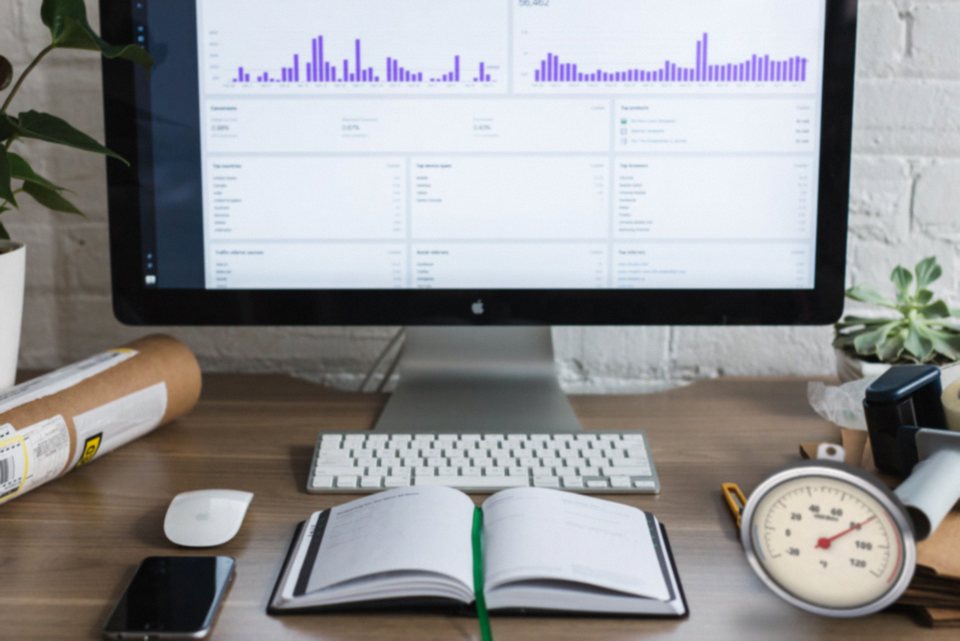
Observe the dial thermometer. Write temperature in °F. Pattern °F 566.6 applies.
°F 80
